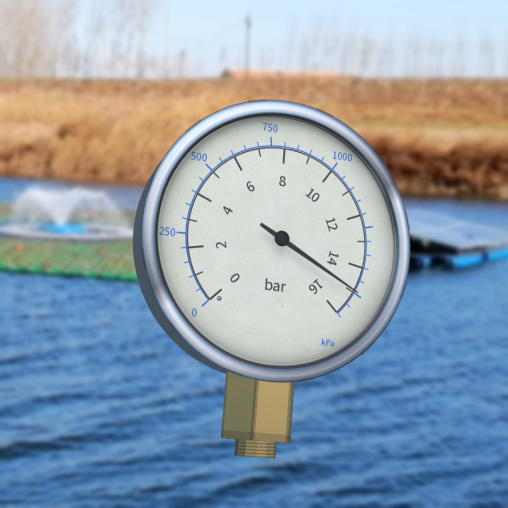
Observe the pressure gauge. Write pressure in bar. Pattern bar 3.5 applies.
bar 15
